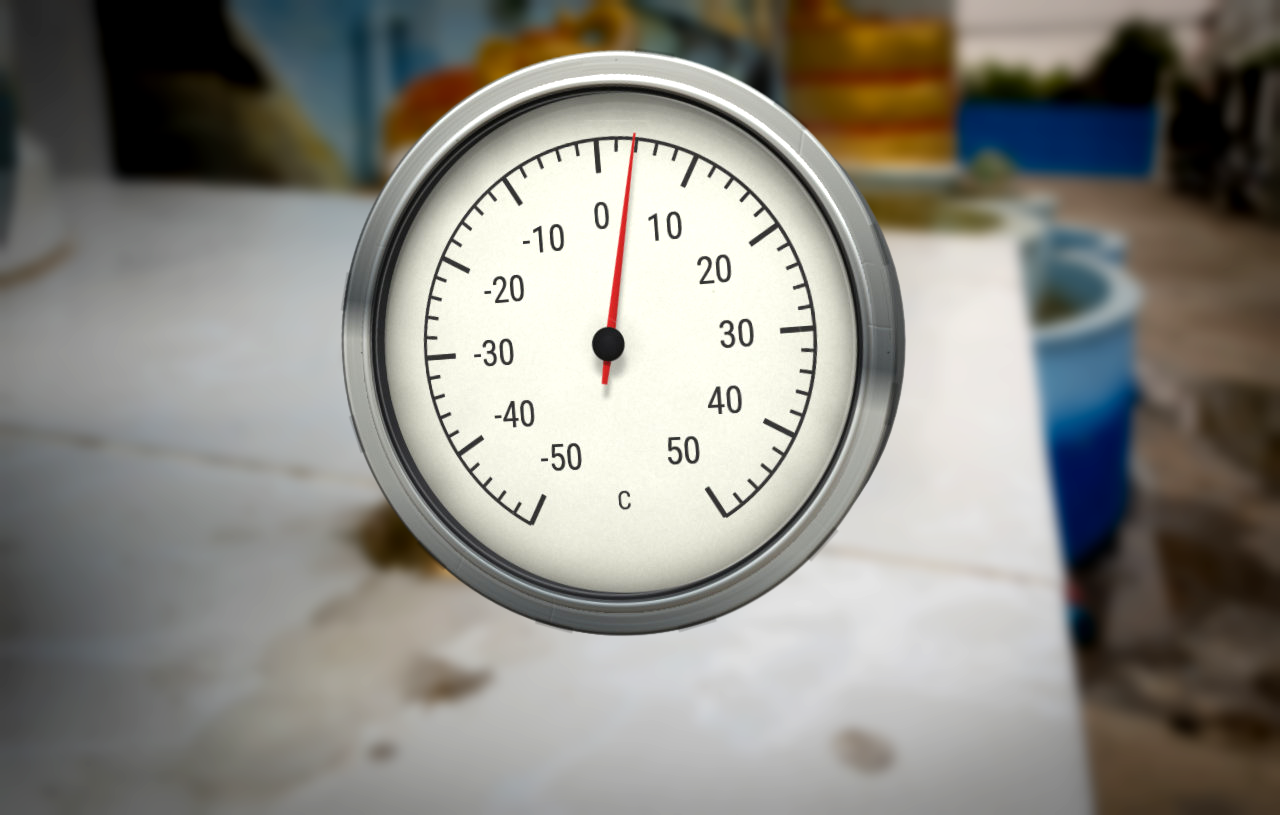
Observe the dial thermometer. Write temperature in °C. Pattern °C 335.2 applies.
°C 4
